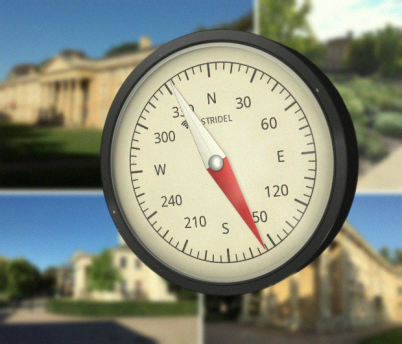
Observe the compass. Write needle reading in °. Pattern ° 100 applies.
° 155
